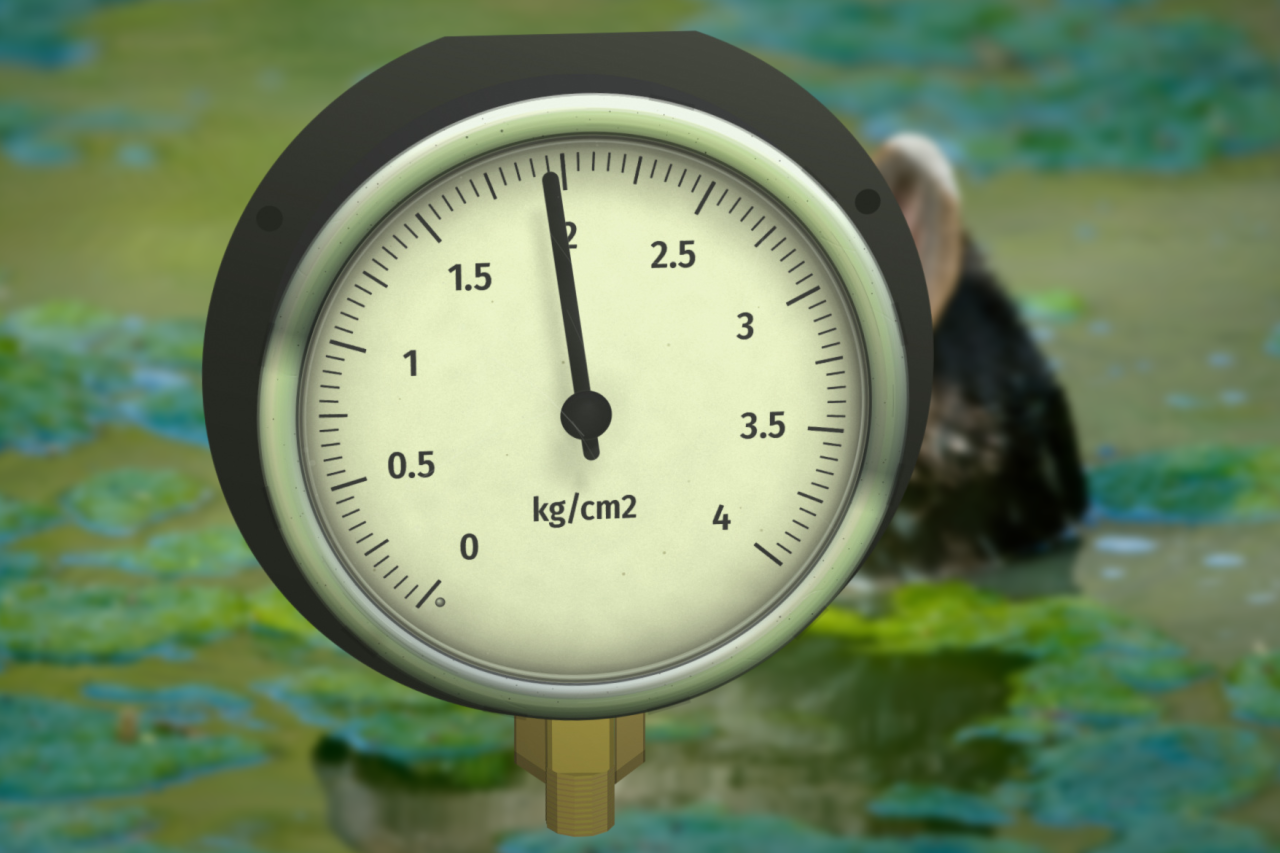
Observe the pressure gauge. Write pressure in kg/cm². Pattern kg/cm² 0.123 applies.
kg/cm² 1.95
